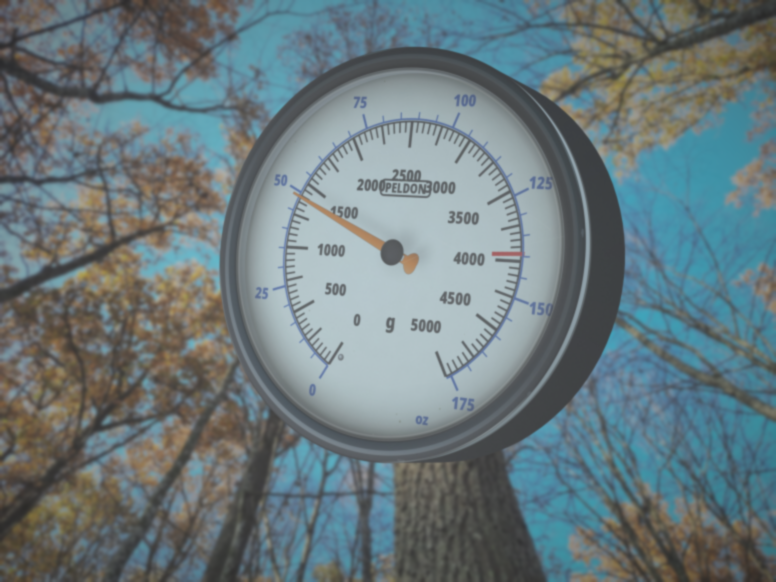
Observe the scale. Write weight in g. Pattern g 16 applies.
g 1400
